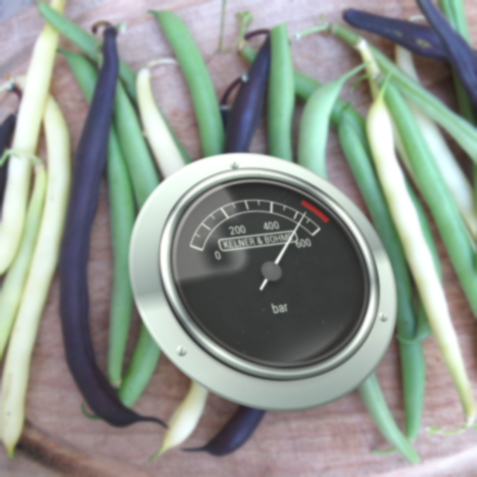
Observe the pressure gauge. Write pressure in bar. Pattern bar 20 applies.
bar 525
